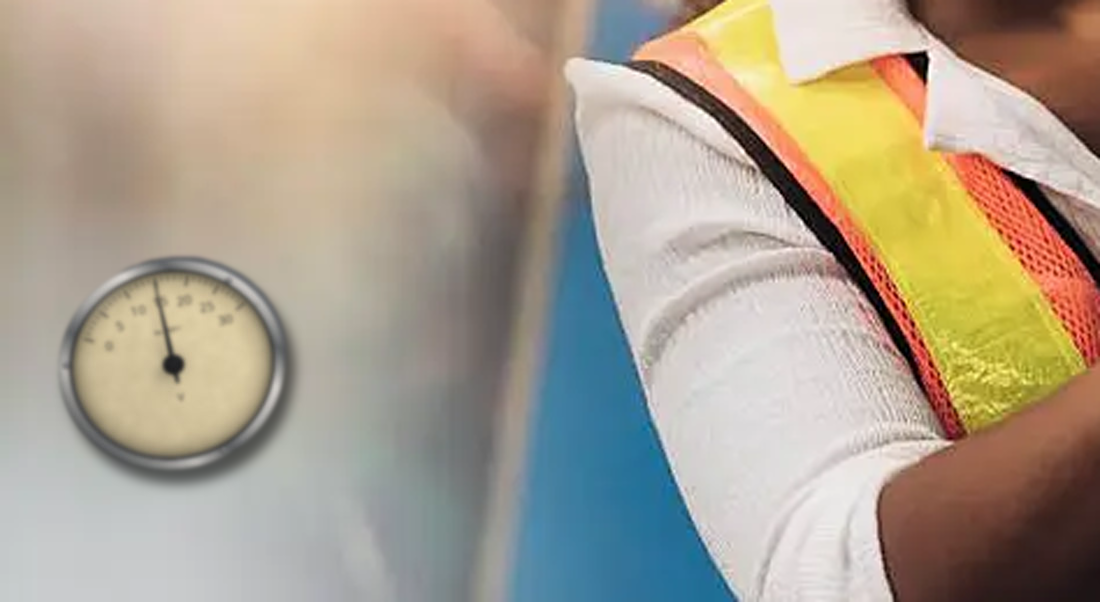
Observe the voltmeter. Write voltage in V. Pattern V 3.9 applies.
V 15
